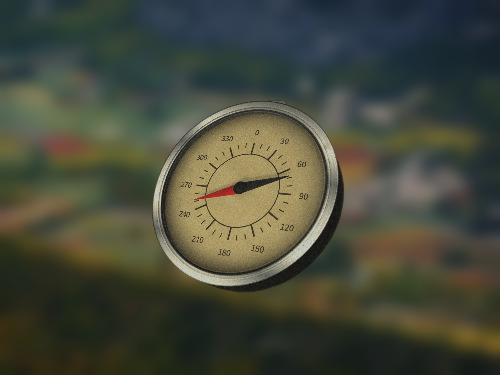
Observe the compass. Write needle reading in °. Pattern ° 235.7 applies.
° 250
